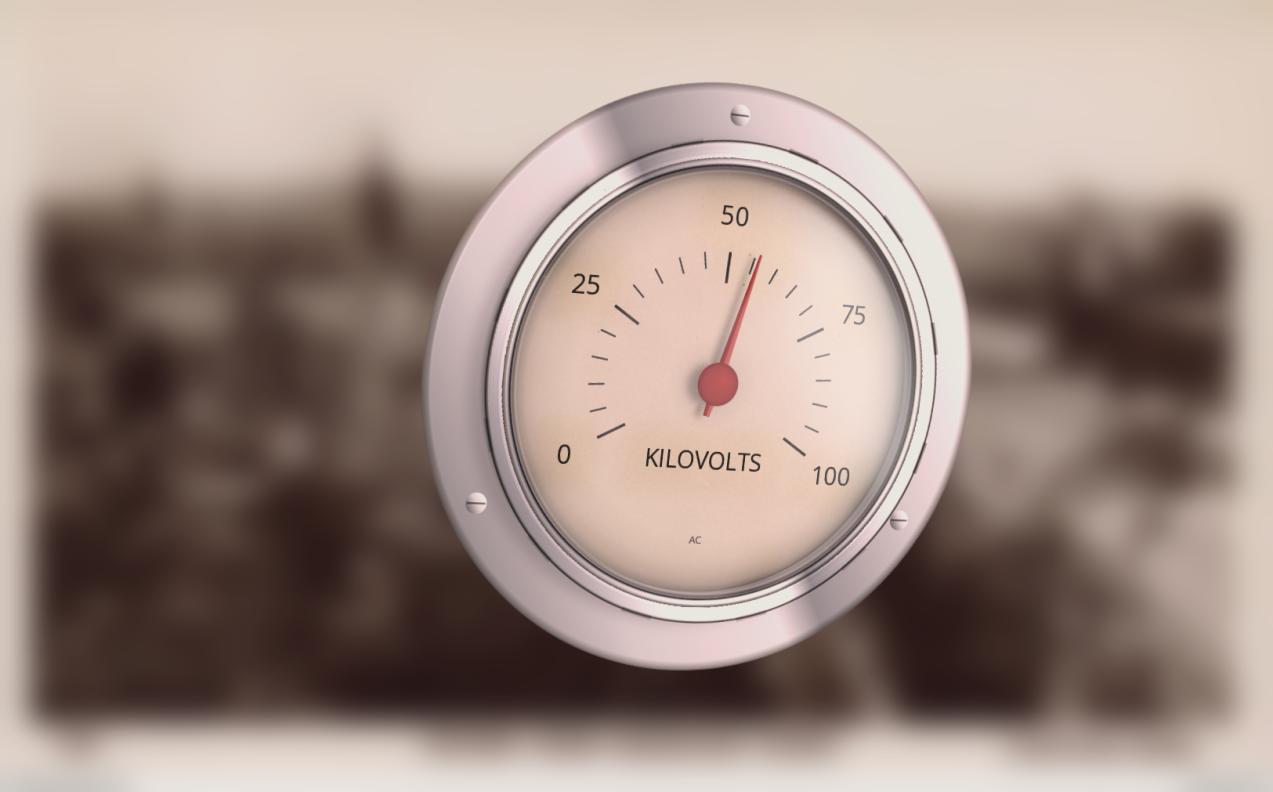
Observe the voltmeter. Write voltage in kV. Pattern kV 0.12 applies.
kV 55
